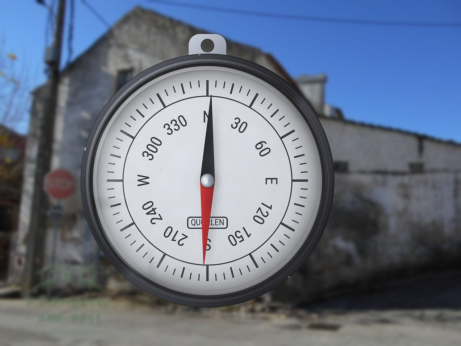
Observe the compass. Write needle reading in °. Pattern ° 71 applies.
° 182.5
